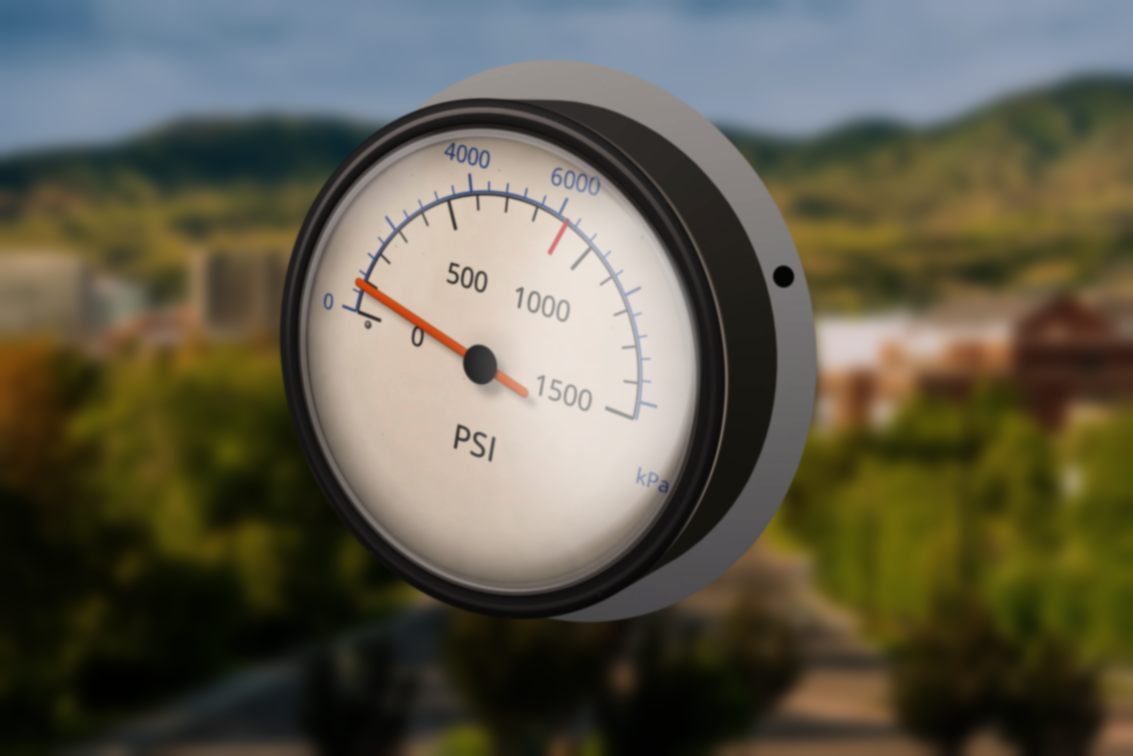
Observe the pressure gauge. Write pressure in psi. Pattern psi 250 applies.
psi 100
